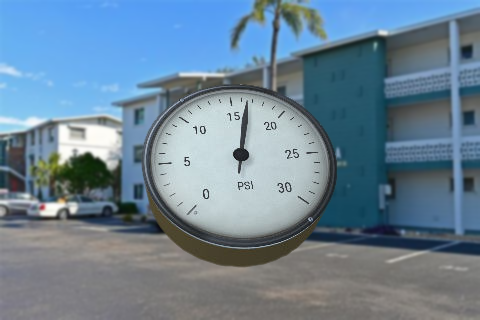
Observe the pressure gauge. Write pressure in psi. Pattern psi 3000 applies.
psi 16.5
